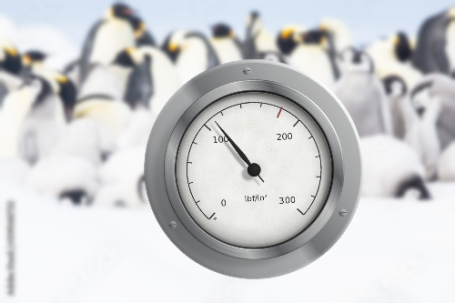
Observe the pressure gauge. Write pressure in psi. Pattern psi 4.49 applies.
psi 110
